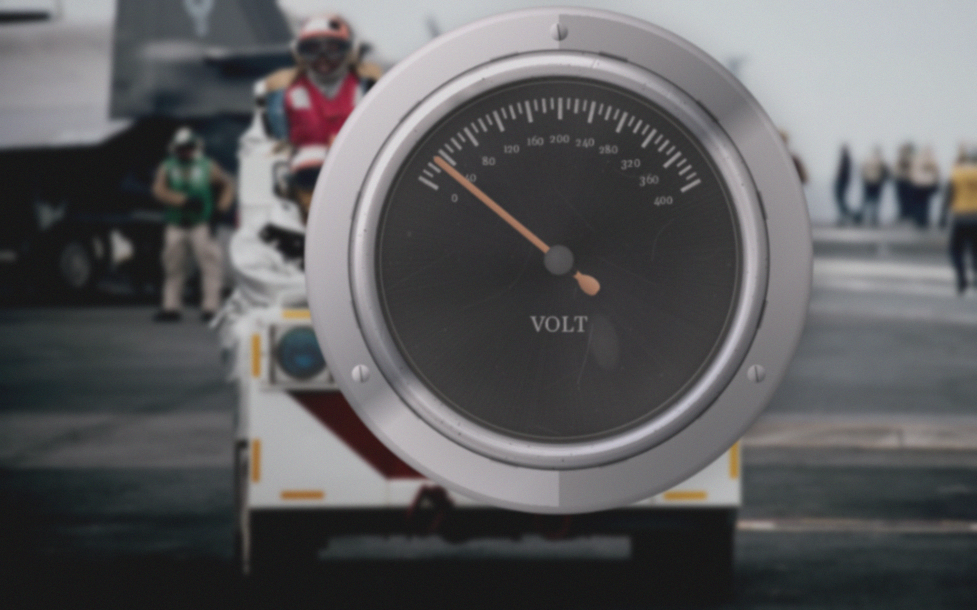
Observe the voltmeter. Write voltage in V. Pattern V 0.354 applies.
V 30
